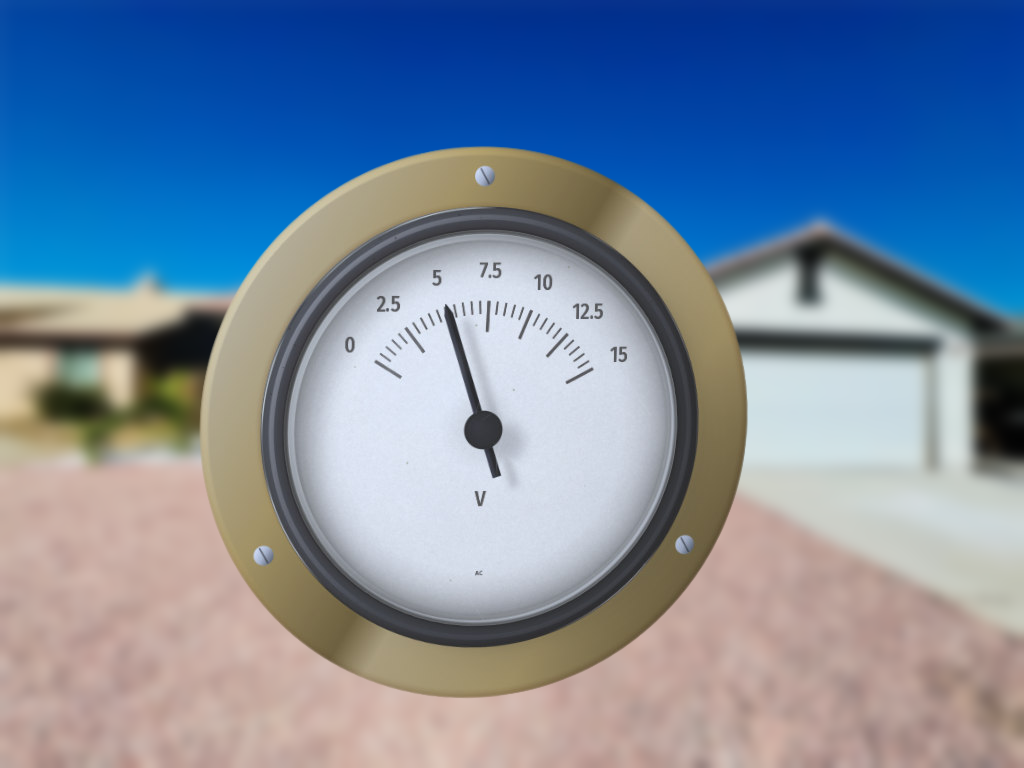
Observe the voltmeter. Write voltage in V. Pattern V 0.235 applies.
V 5
